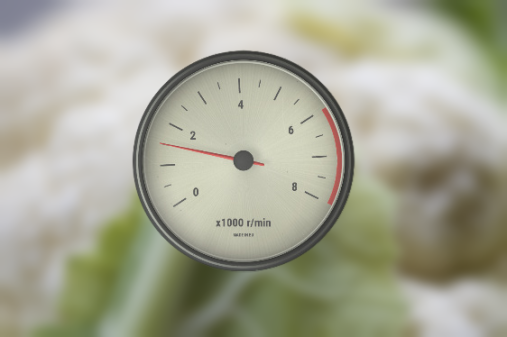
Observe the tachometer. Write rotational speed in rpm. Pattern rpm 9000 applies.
rpm 1500
